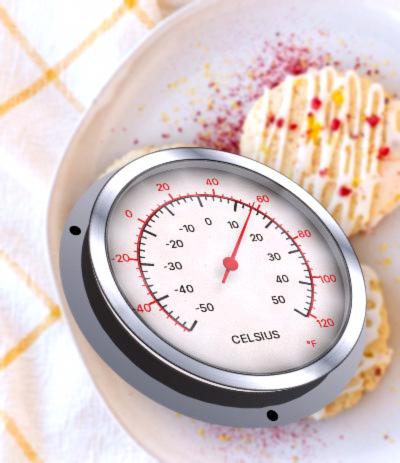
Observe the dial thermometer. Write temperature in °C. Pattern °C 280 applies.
°C 14
